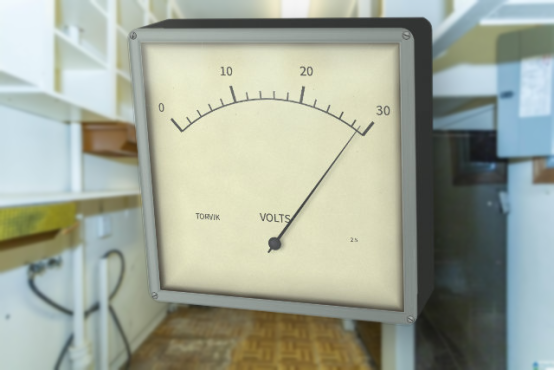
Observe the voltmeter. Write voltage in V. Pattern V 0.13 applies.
V 29
